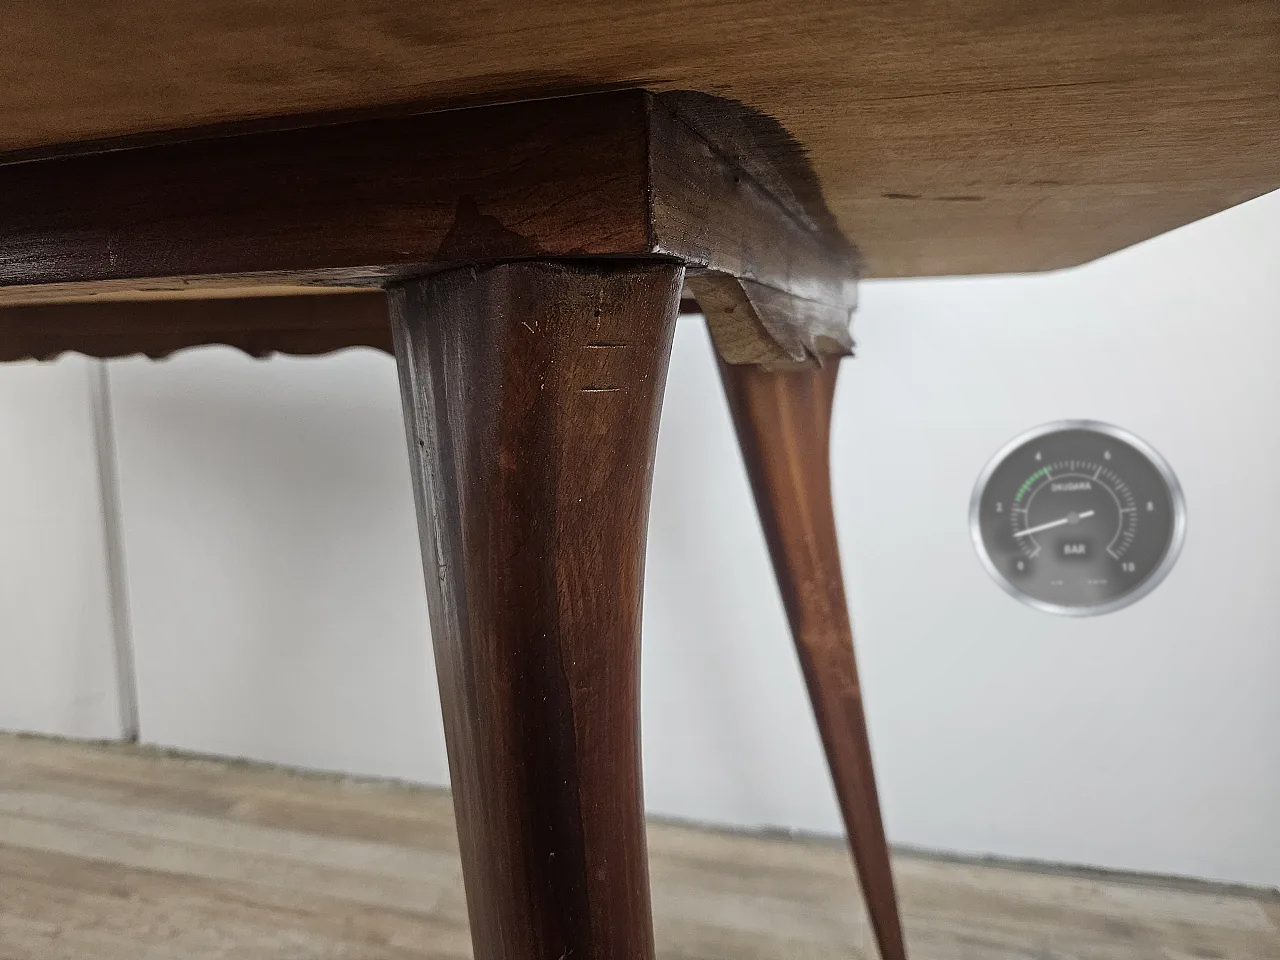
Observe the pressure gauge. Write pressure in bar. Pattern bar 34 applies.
bar 1
